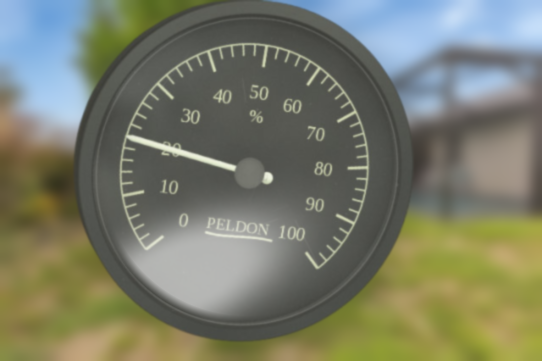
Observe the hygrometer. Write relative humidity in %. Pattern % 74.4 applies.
% 20
